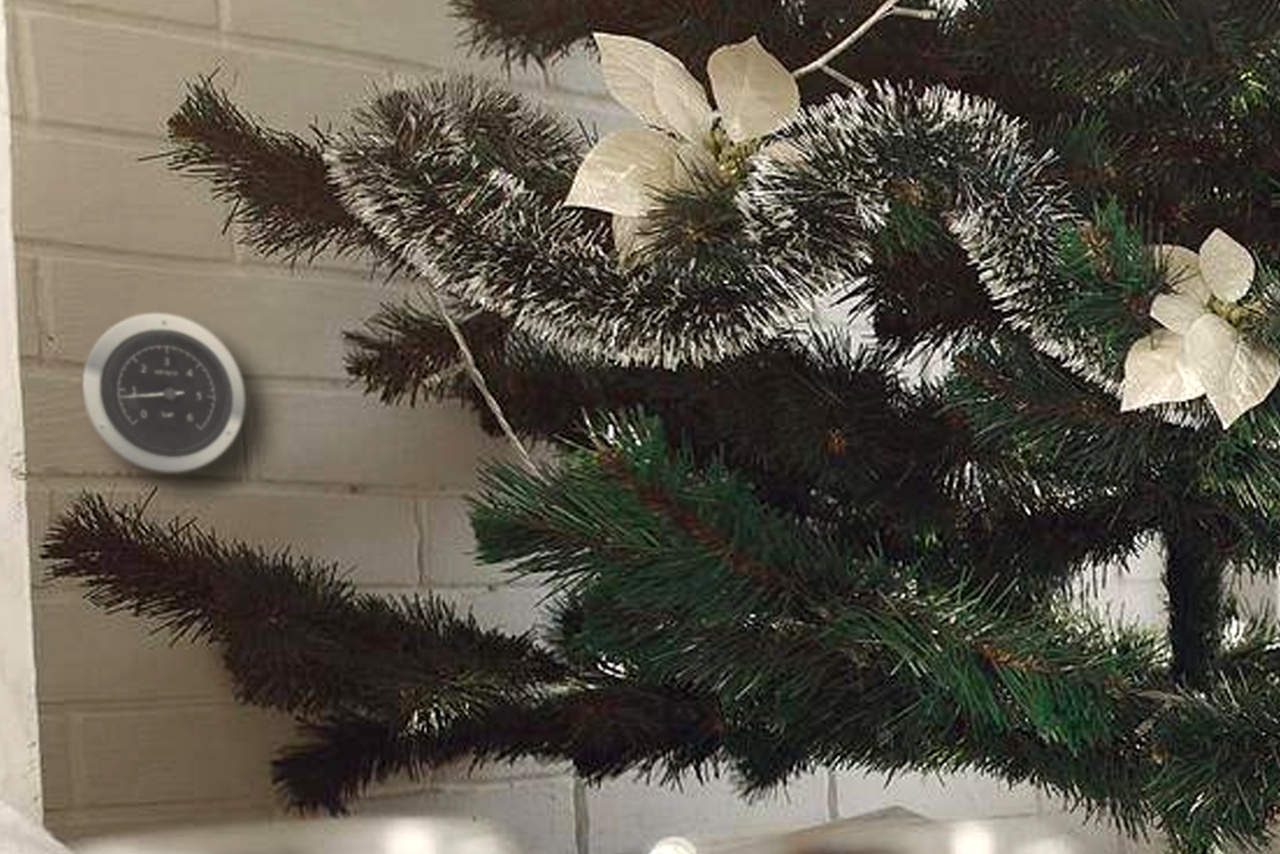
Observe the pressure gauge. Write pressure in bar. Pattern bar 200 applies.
bar 0.8
